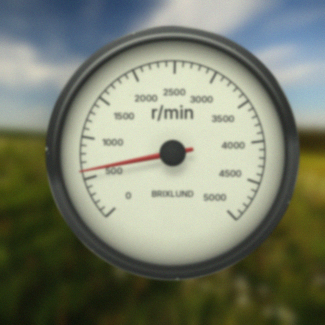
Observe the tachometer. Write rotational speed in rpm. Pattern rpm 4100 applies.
rpm 600
